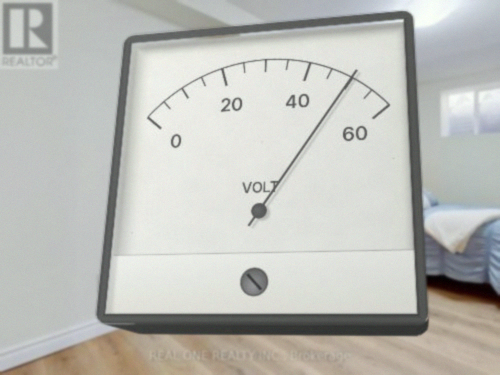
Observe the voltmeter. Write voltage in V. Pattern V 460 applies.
V 50
